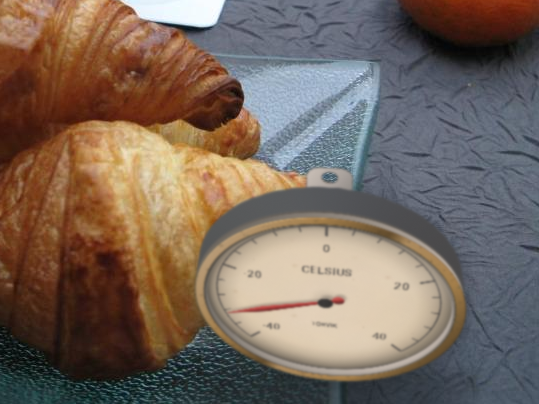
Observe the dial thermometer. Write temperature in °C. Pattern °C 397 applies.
°C -32
